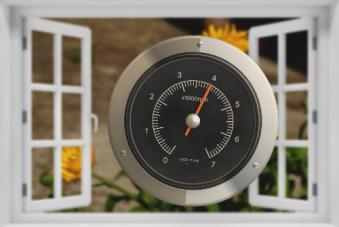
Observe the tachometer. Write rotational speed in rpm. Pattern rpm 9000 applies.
rpm 4000
